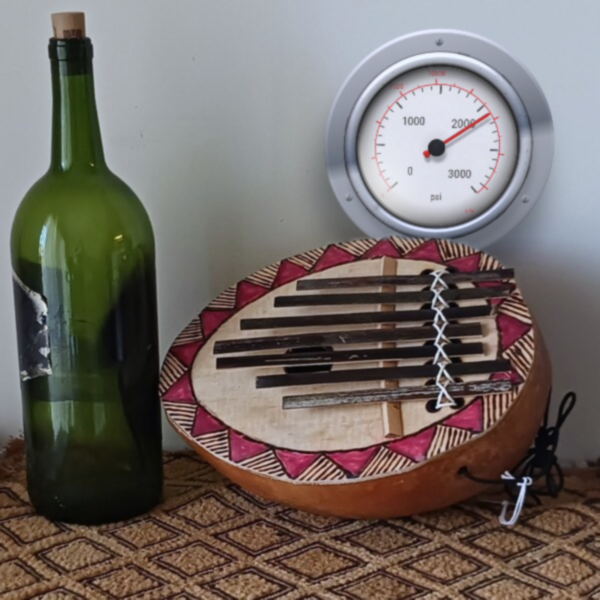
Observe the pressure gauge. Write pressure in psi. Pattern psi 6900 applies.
psi 2100
